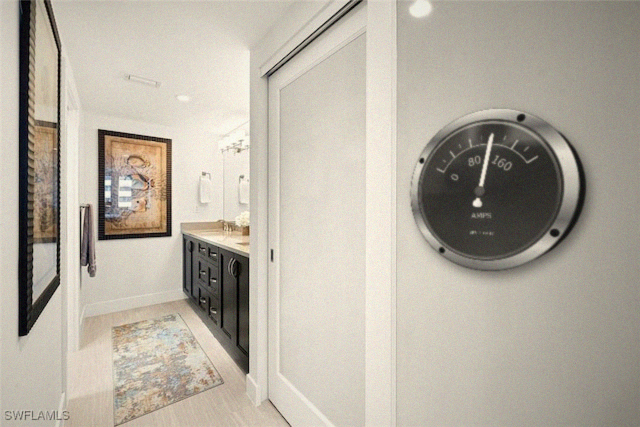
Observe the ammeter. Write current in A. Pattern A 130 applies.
A 120
